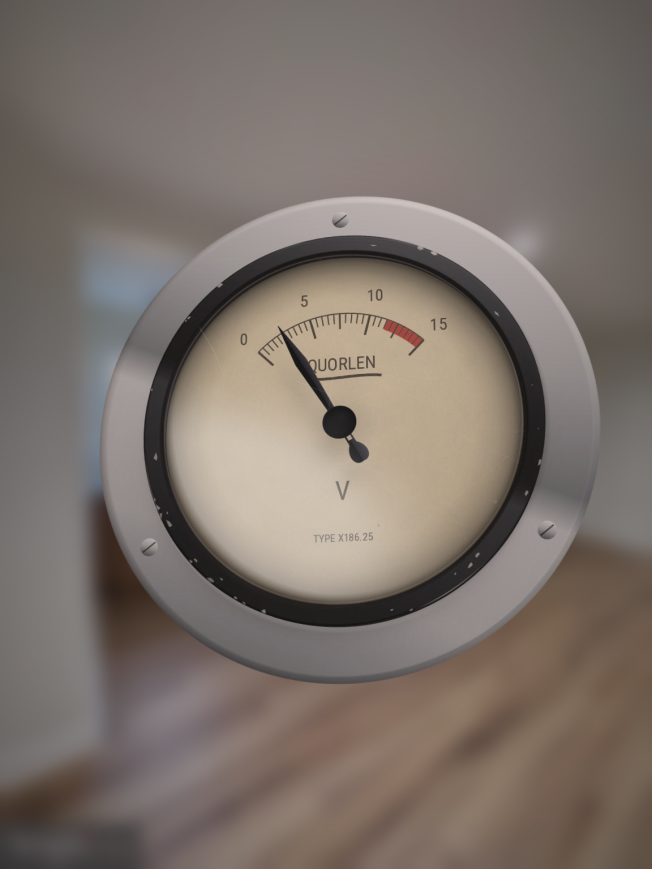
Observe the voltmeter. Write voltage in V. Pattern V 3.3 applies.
V 2.5
